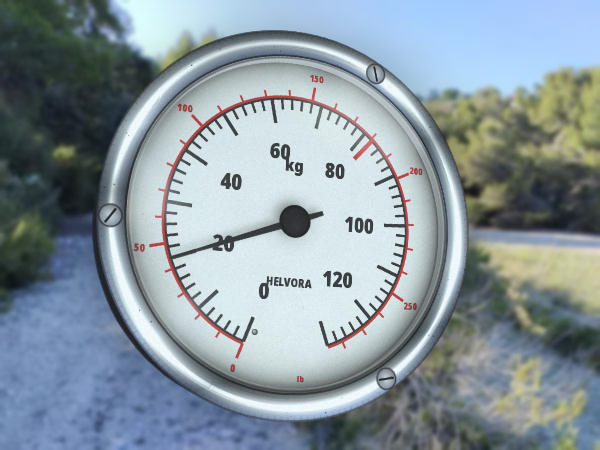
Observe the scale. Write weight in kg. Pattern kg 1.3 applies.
kg 20
